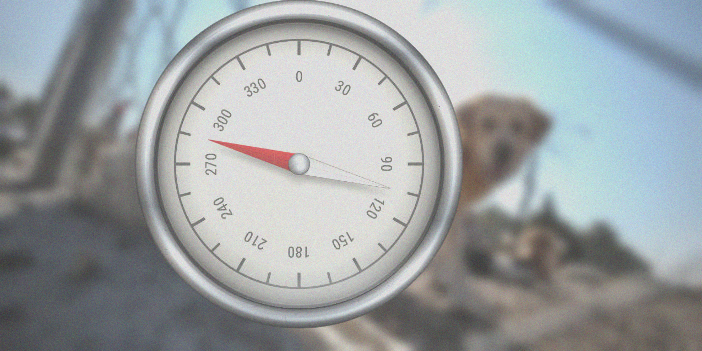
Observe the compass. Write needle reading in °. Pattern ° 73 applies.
° 285
